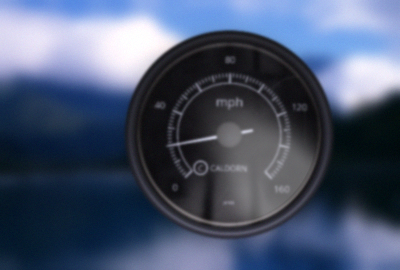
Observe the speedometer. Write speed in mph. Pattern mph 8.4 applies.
mph 20
